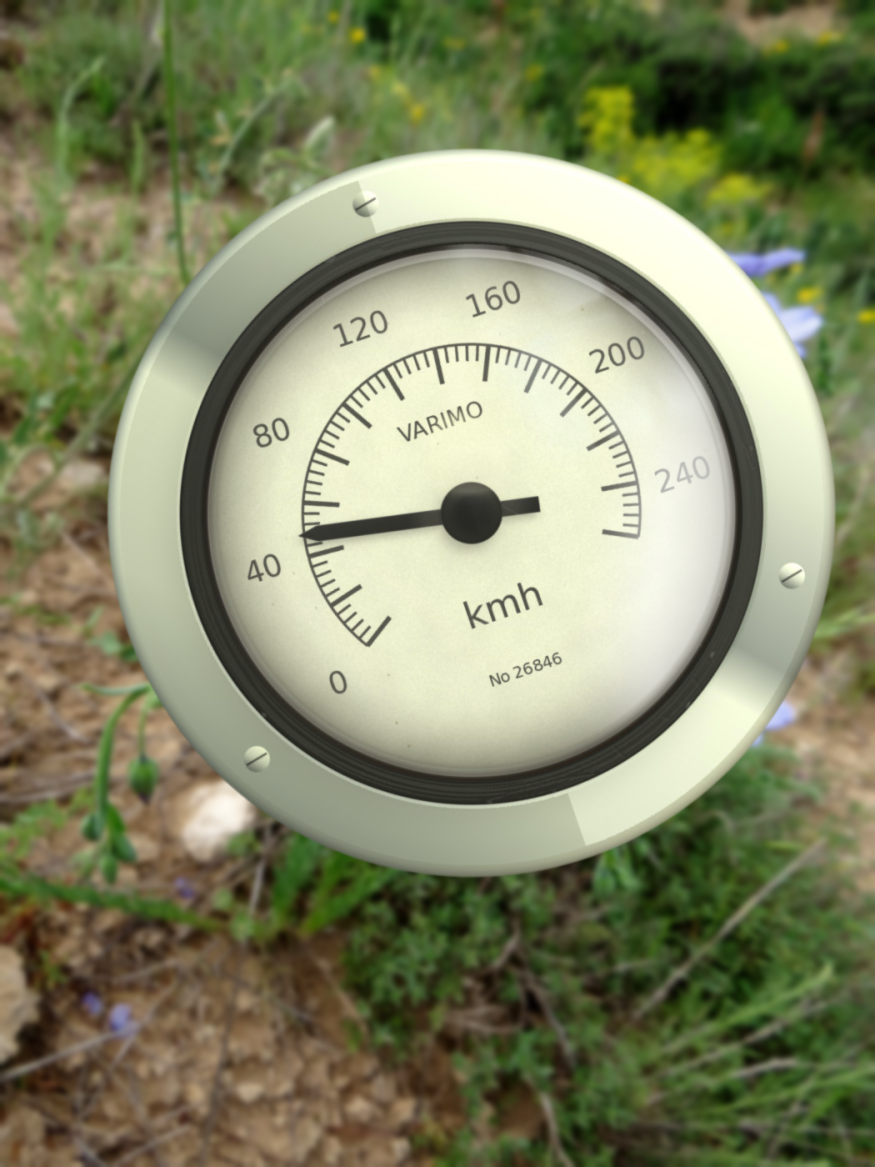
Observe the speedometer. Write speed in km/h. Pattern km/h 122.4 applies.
km/h 48
